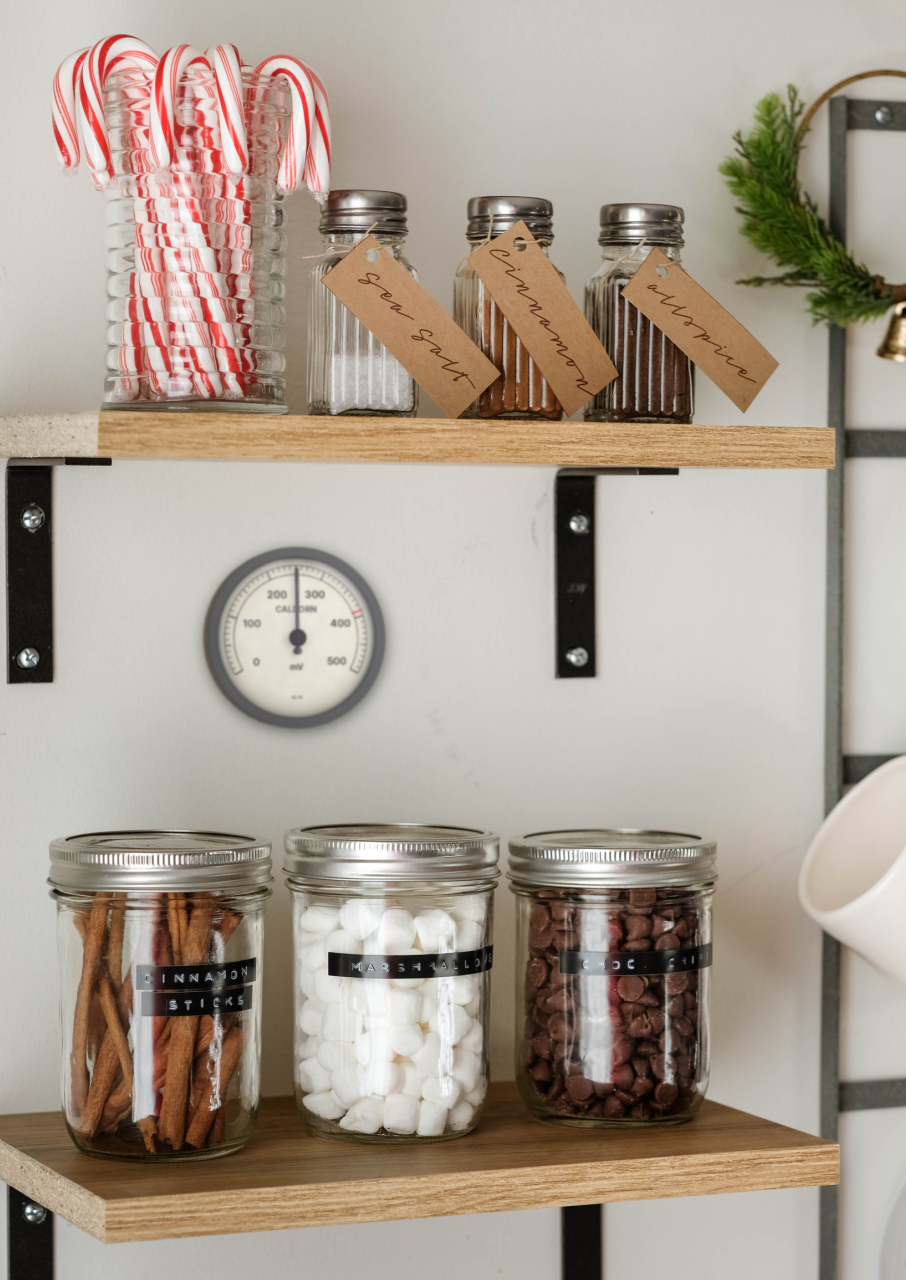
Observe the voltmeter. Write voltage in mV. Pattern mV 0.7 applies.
mV 250
